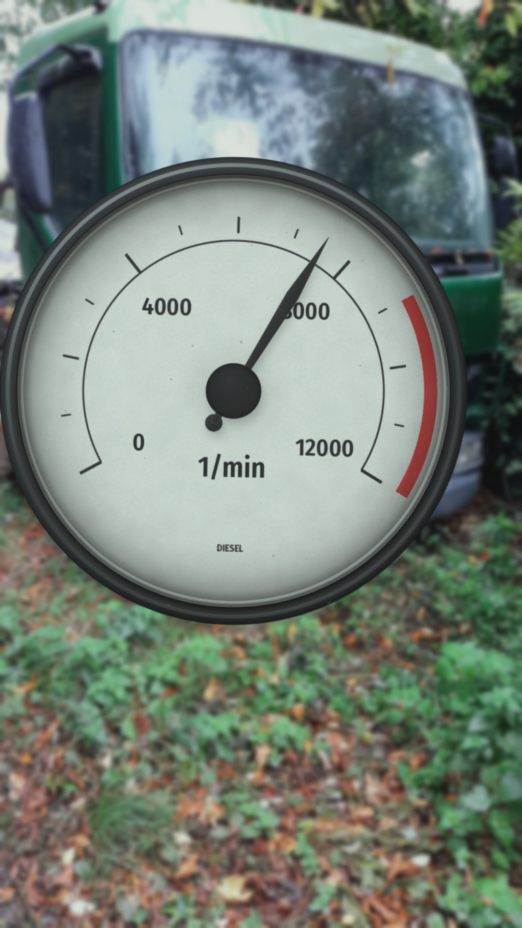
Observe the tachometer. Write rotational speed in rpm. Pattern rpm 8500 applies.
rpm 7500
